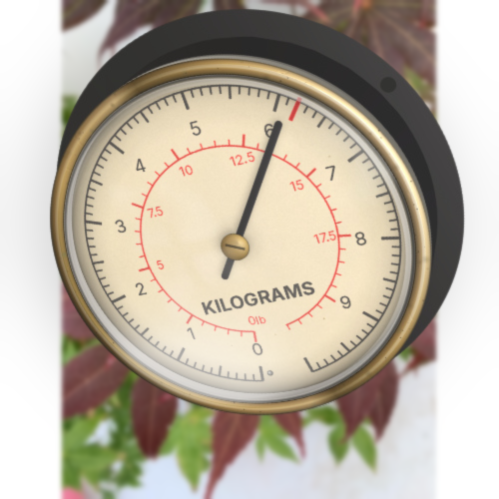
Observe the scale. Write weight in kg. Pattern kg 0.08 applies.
kg 6.1
